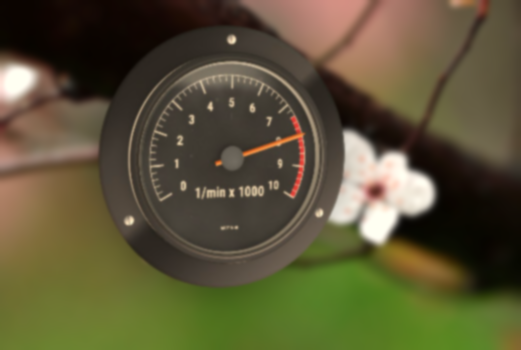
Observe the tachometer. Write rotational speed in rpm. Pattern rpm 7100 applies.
rpm 8000
